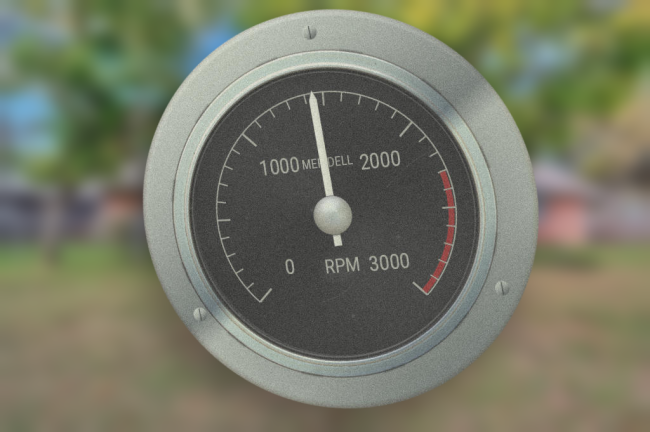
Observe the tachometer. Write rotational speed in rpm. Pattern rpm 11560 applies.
rpm 1450
